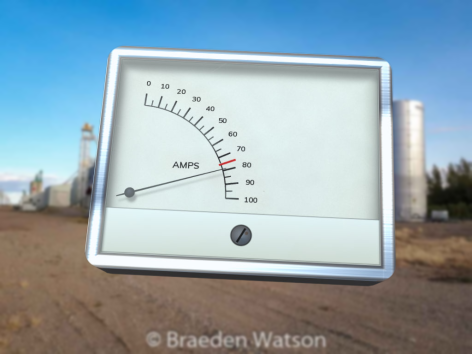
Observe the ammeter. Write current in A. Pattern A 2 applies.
A 80
